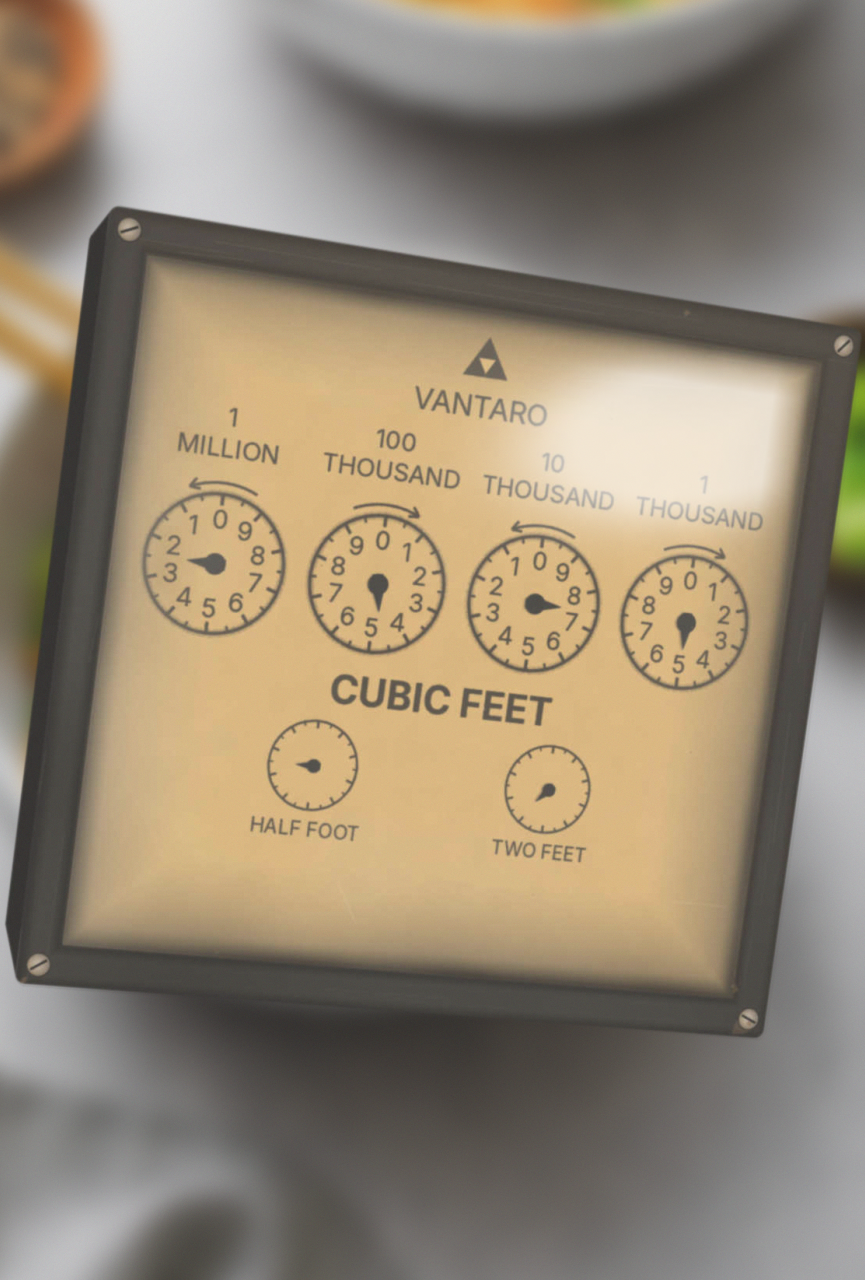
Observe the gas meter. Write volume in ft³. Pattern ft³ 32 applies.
ft³ 247500
